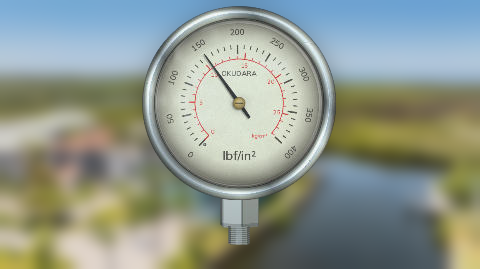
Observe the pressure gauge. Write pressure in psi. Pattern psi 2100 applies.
psi 150
